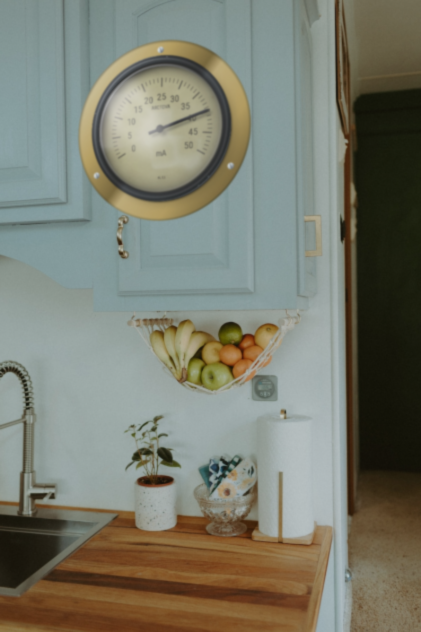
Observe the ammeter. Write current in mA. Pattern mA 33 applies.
mA 40
